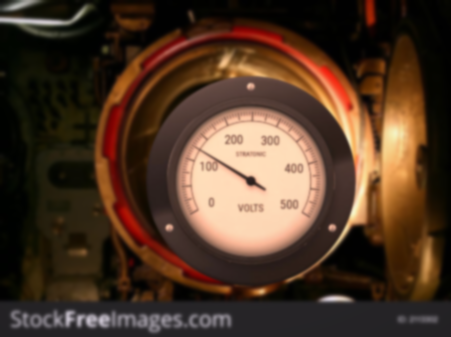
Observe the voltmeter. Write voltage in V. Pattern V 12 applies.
V 125
